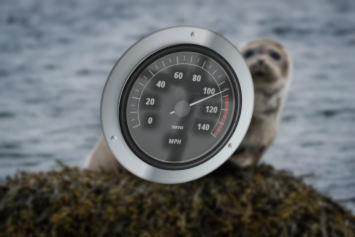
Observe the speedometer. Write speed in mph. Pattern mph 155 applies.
mph 105
